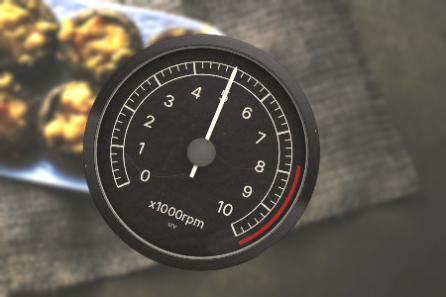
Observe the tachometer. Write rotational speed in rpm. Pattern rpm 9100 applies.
rpm 5000
